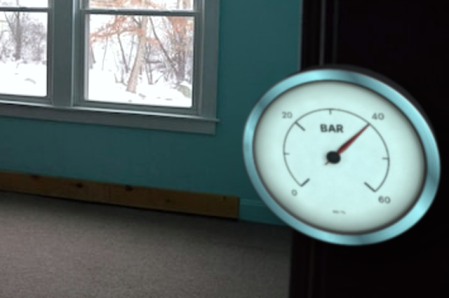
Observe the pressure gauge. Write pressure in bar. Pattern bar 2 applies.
bar 40
